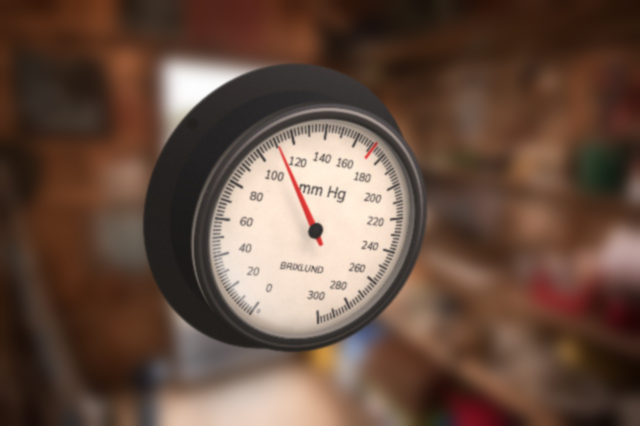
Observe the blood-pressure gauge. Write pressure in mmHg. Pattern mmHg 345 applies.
mmHg 110
